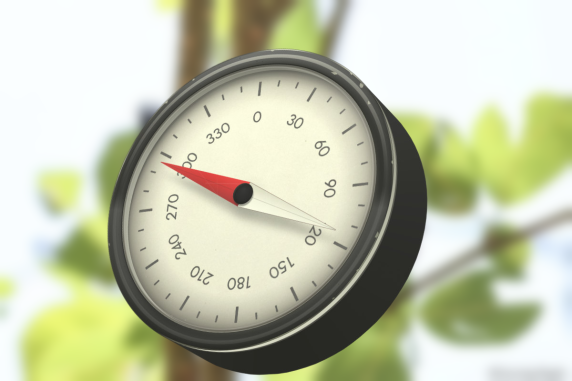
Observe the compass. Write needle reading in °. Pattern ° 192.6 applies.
° 295
